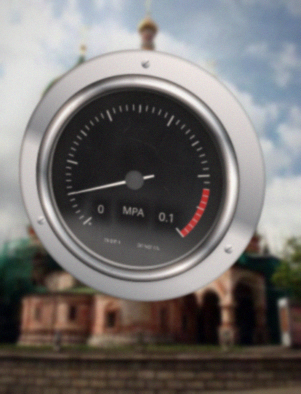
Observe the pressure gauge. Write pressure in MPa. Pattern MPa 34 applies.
MPa 0.01
